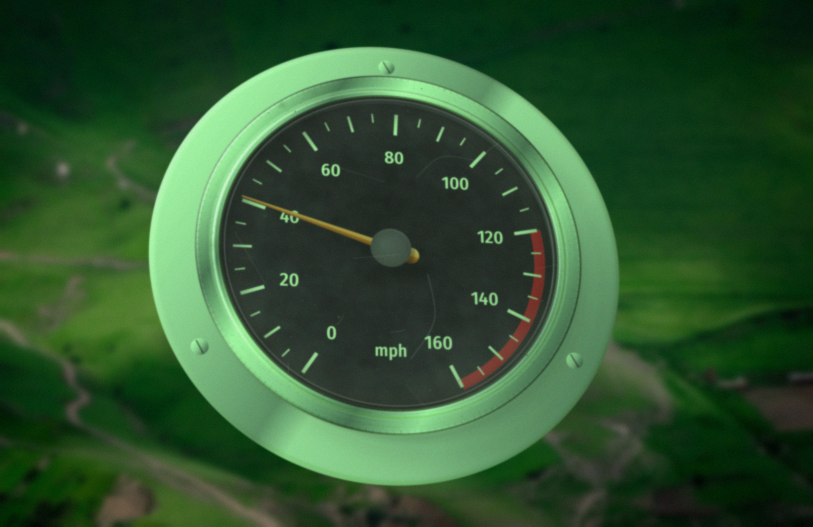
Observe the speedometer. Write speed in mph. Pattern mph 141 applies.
mph 40
